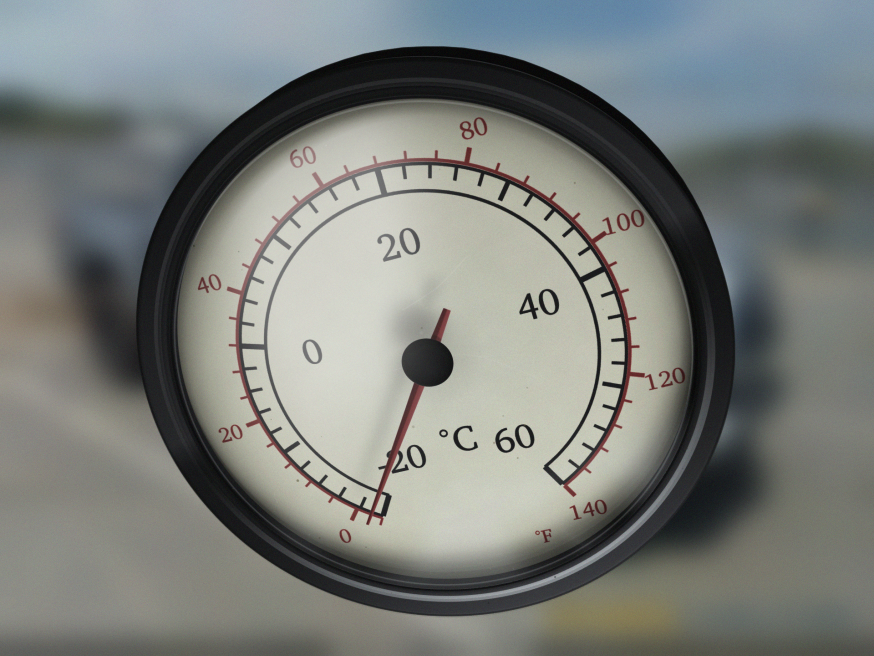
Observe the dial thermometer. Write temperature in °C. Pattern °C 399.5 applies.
°C -19
